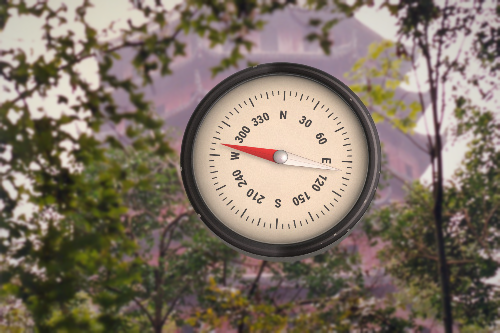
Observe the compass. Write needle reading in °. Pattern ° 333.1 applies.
° 280
